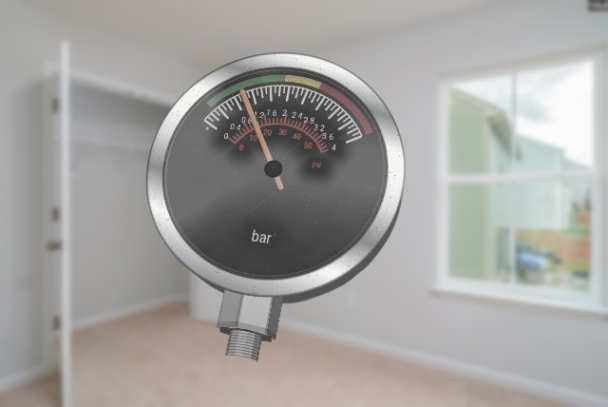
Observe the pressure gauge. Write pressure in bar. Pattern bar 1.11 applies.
bar 1
